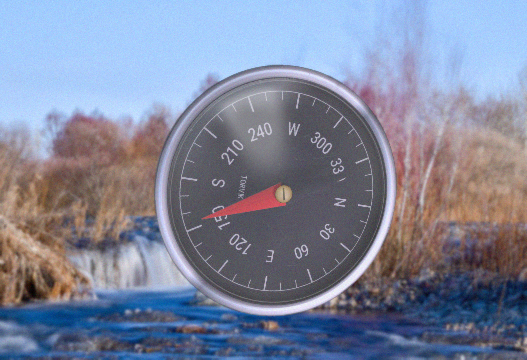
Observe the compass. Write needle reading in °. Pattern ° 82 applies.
° 155
